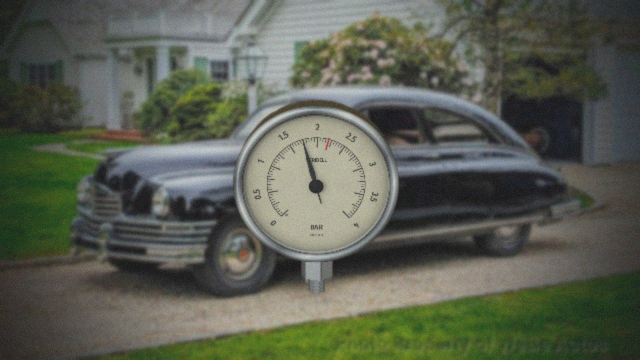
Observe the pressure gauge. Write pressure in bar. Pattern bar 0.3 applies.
bar 1.75
